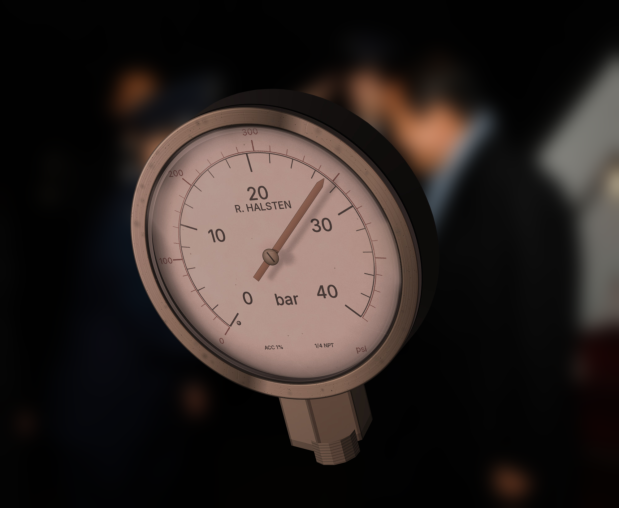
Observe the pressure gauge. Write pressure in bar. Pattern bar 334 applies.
bar 27
